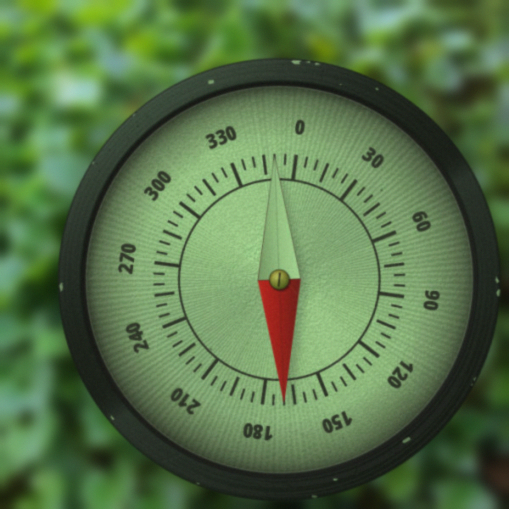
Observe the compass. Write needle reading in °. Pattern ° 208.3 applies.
° 170
